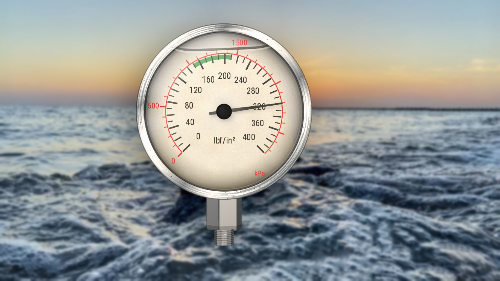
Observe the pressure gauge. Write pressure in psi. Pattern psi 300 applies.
psi 320
